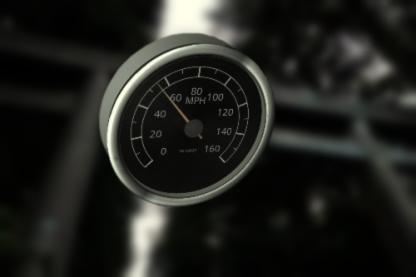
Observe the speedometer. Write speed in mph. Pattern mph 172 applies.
mph 55
